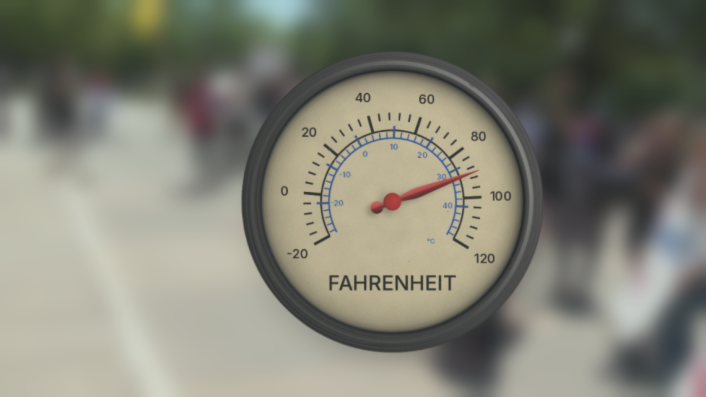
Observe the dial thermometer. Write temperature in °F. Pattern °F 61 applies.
°F 90
